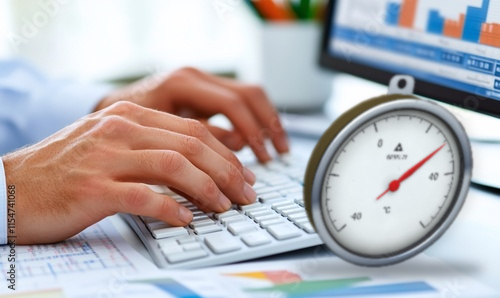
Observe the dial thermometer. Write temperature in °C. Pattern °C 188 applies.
°C 28
